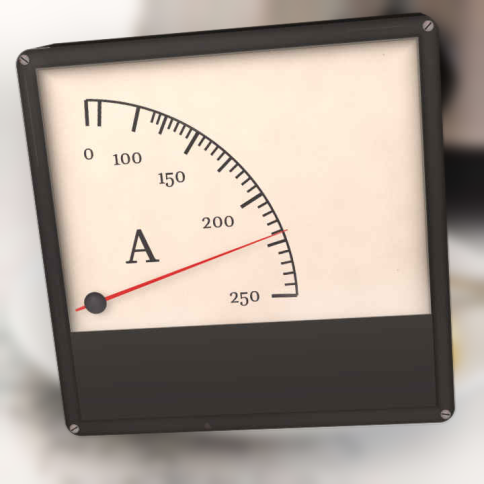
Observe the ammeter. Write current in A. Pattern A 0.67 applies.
A 220
